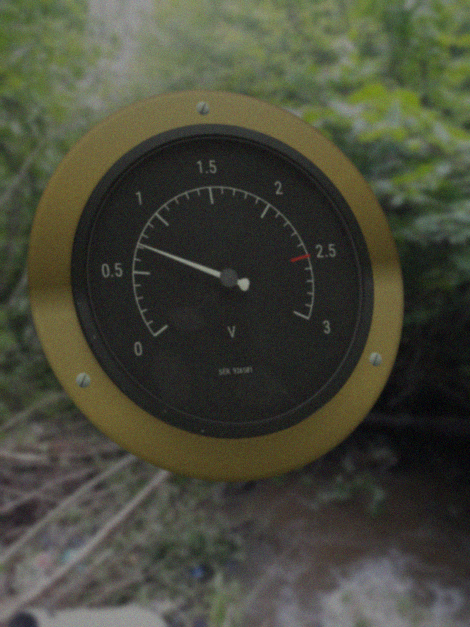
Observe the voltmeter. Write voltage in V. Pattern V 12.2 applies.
V 0.7
